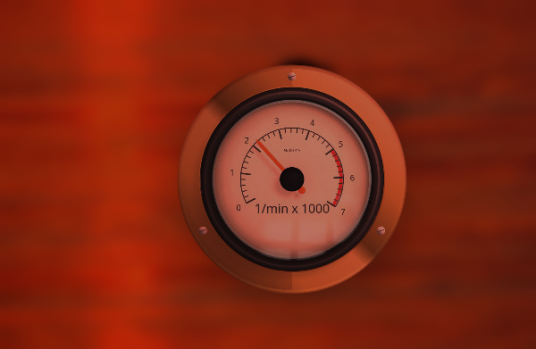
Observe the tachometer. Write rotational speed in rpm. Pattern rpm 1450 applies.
rpm 2200
